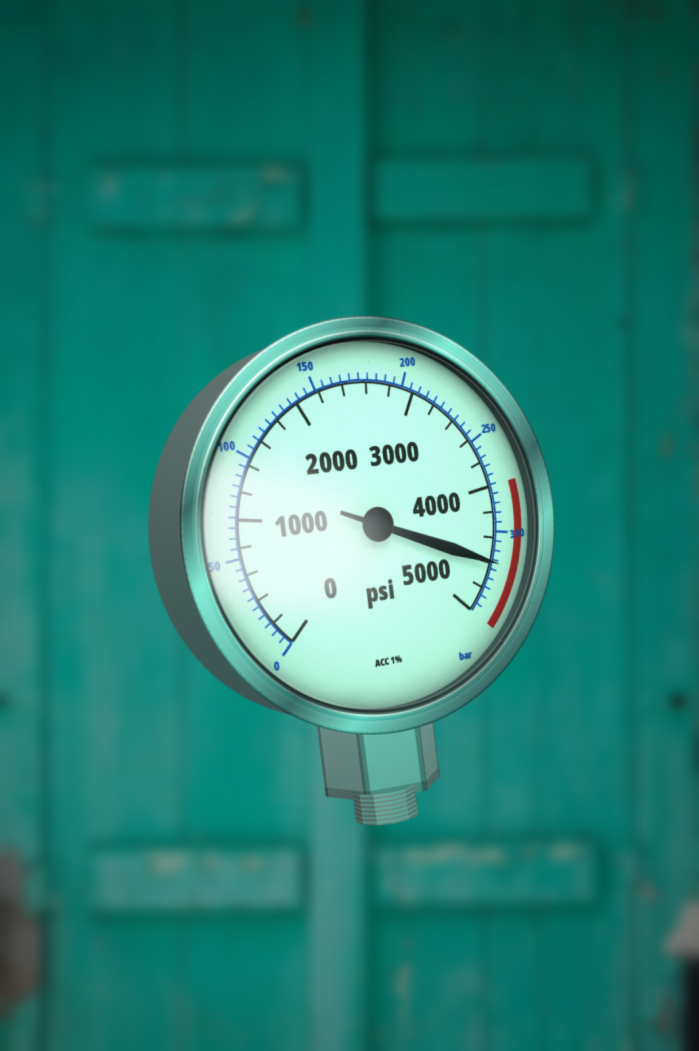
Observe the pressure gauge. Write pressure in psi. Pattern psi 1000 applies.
psi 4600
